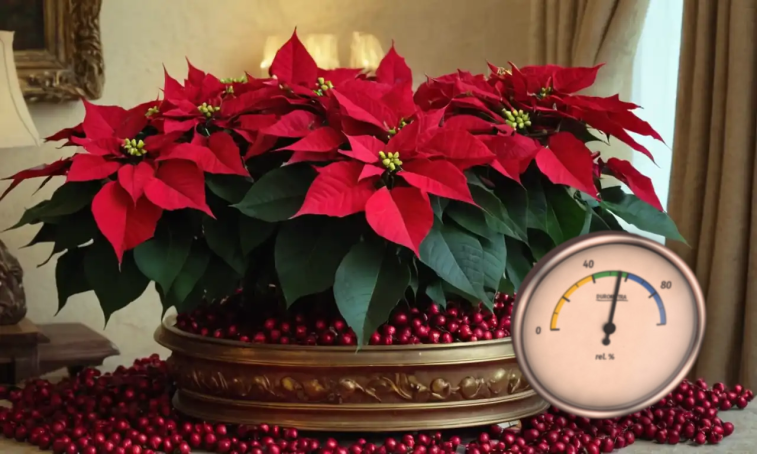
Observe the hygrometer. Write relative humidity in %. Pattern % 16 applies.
% 55
